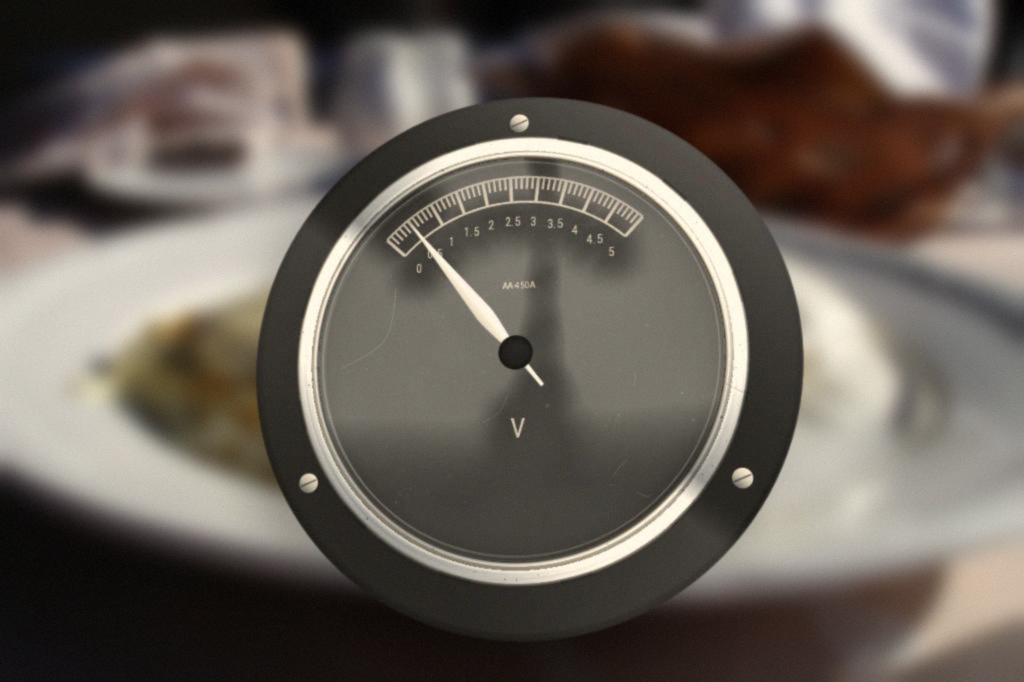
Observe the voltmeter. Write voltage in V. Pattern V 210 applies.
V 0.5
